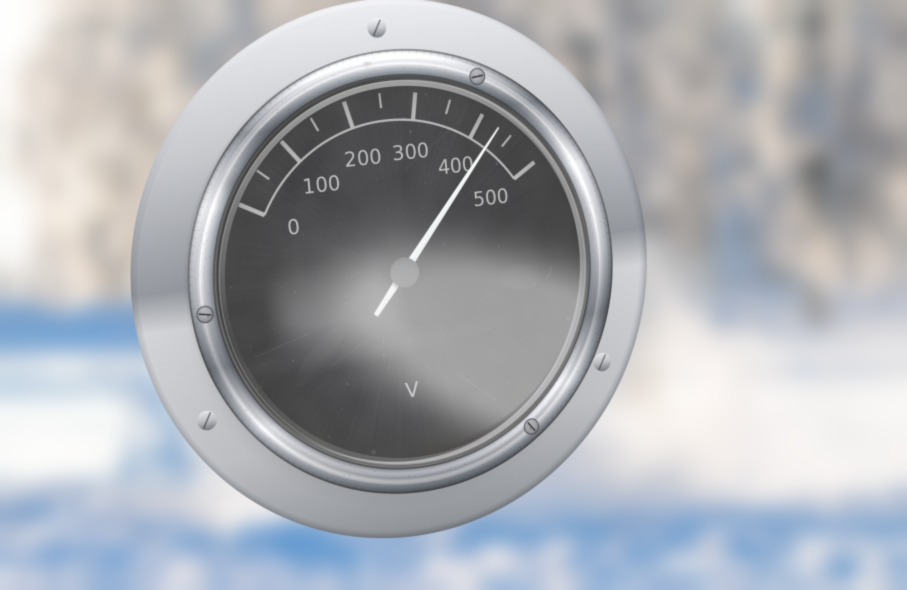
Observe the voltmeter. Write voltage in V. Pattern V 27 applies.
V 425
